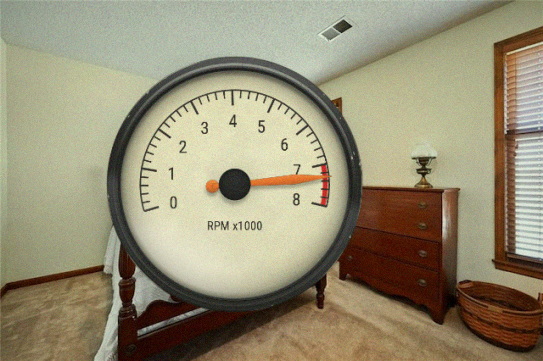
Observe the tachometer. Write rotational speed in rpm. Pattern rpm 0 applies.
rpm 7300
